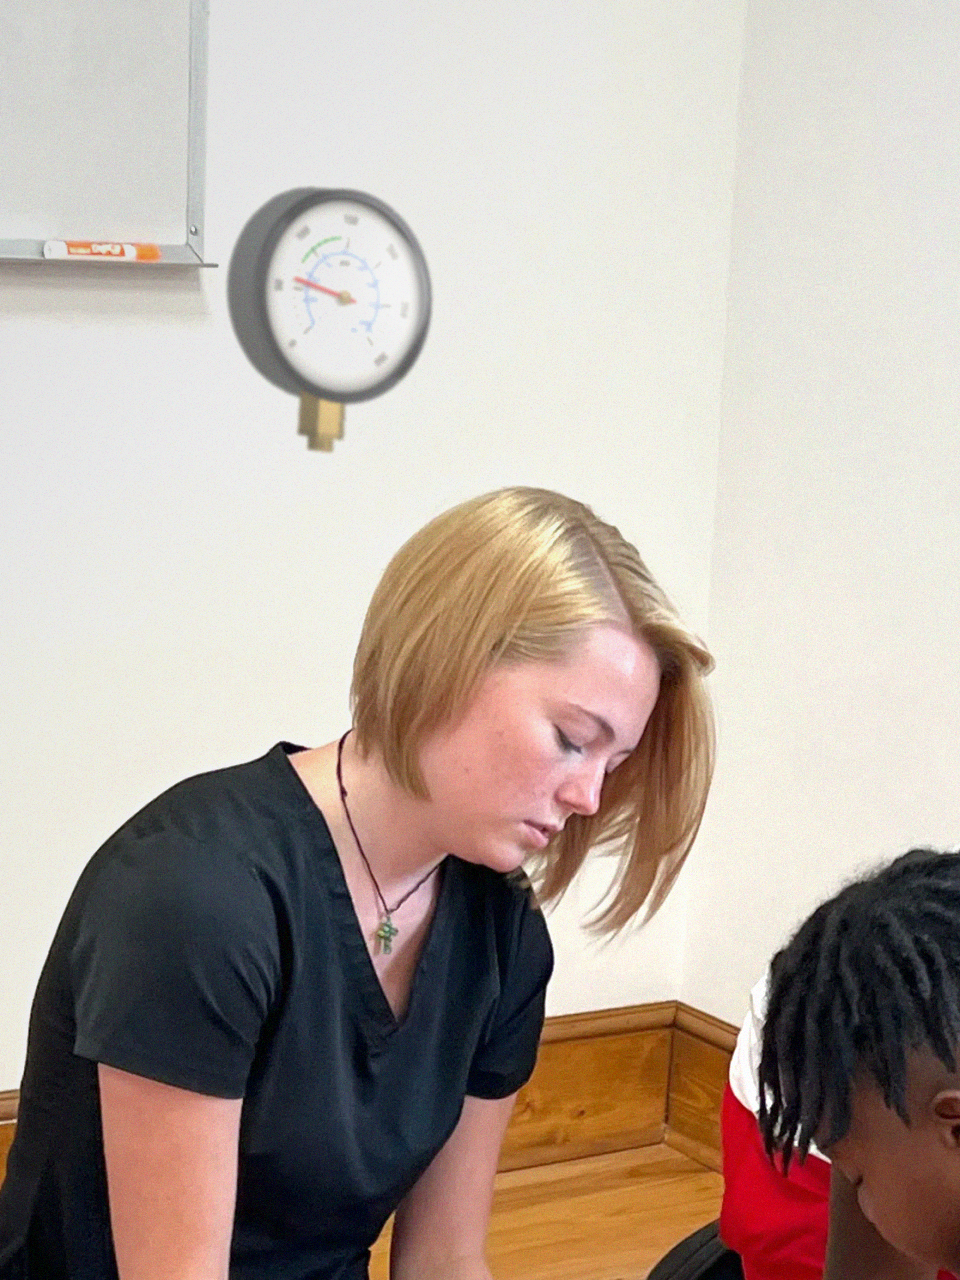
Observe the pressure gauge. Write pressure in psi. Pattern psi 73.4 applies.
psi 60
